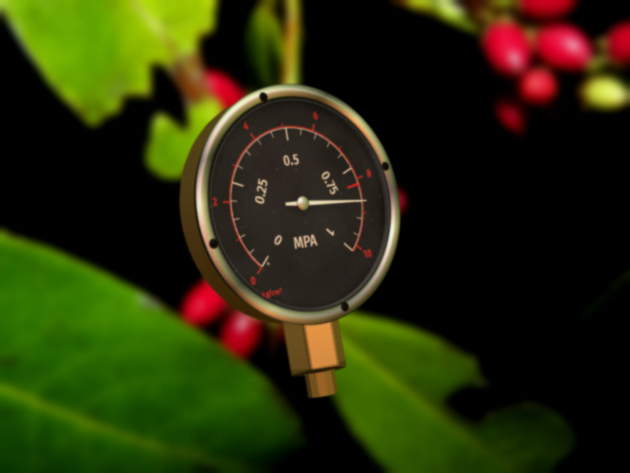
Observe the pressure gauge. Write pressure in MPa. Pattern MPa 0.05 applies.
MPa 0.85
